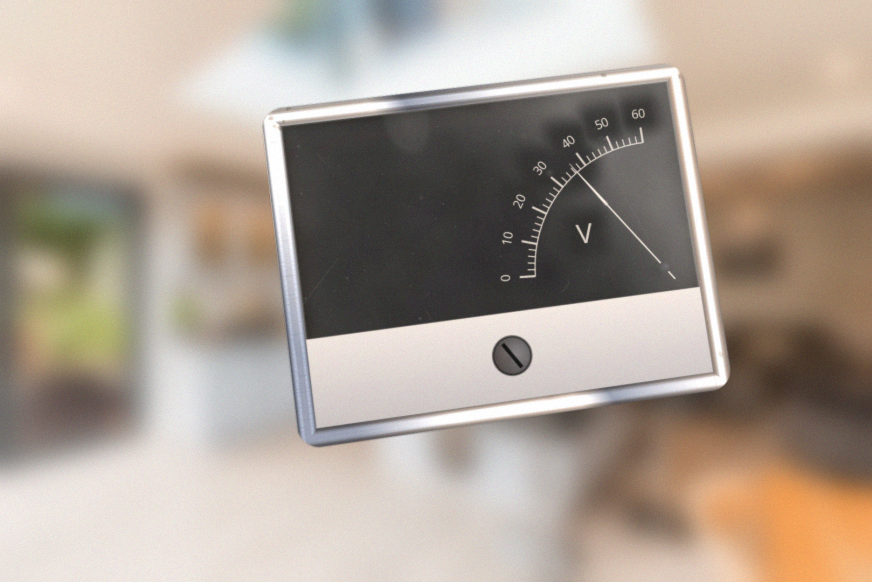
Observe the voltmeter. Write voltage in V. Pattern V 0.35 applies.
V 36
